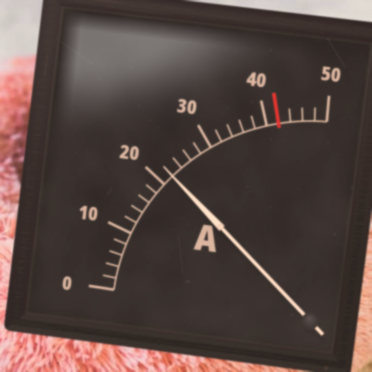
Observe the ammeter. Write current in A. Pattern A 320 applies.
A 22
